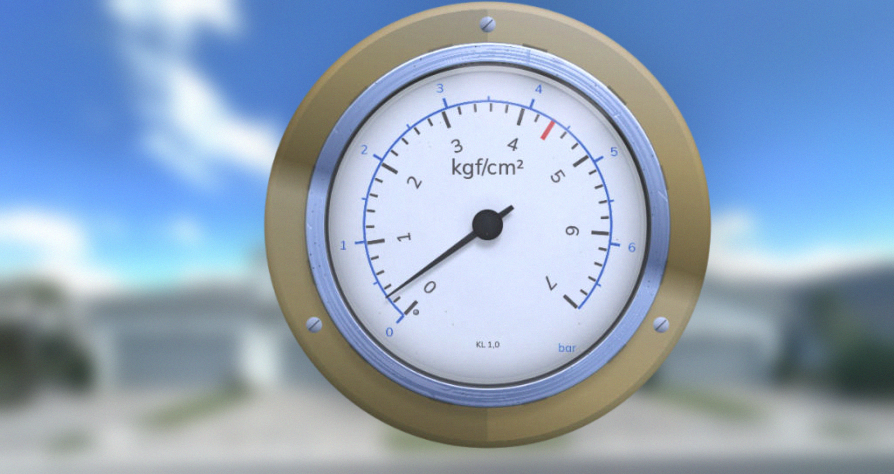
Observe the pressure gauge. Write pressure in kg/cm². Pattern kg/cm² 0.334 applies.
kg/cm² 0.3
